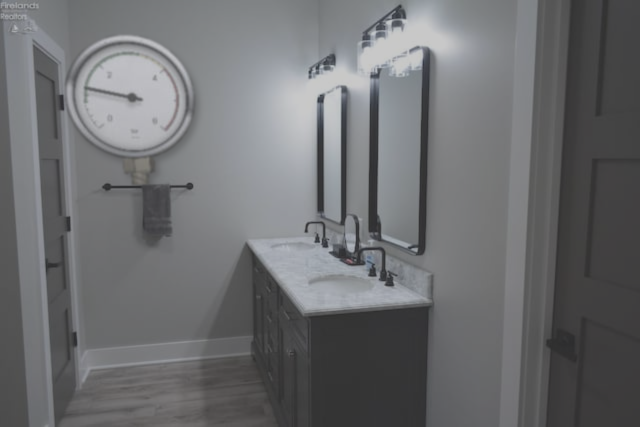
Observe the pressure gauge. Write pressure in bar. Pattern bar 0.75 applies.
bar 1.2
